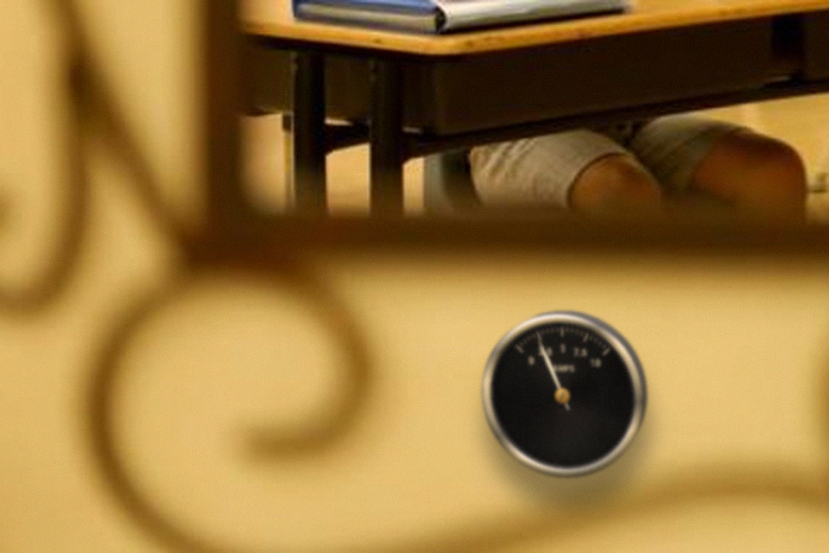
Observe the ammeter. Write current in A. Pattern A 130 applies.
A 2.5
